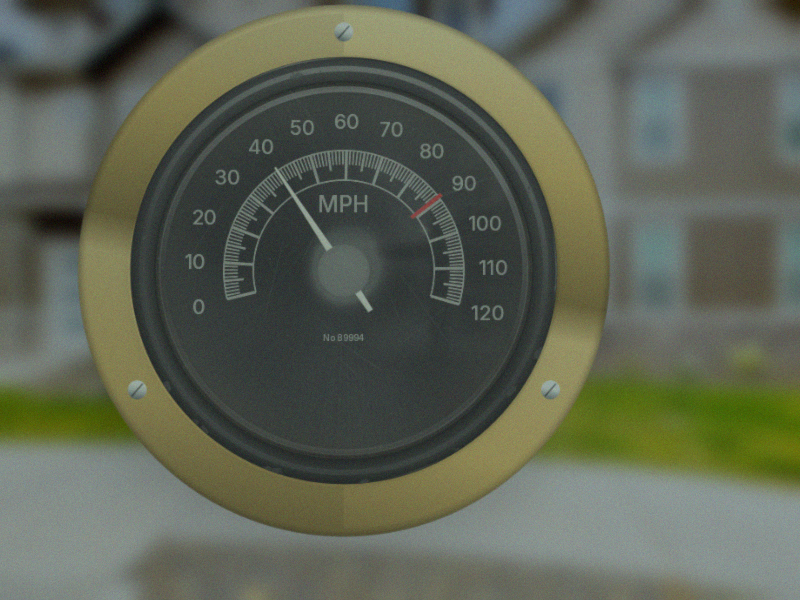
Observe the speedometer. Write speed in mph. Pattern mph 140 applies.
mph 40
